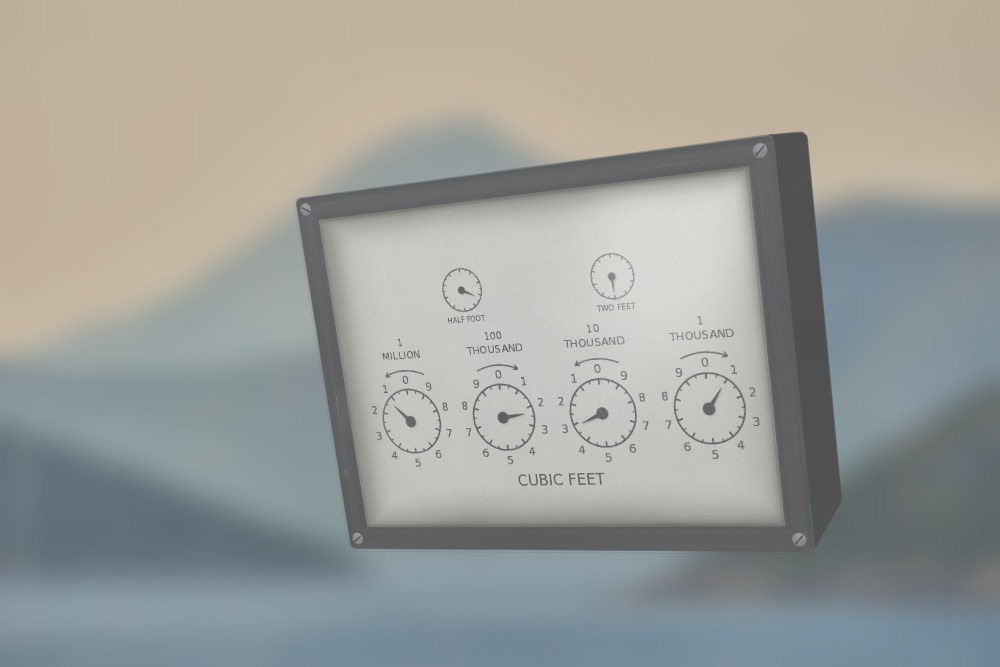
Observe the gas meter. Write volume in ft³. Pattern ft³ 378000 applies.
ft³ 123100
